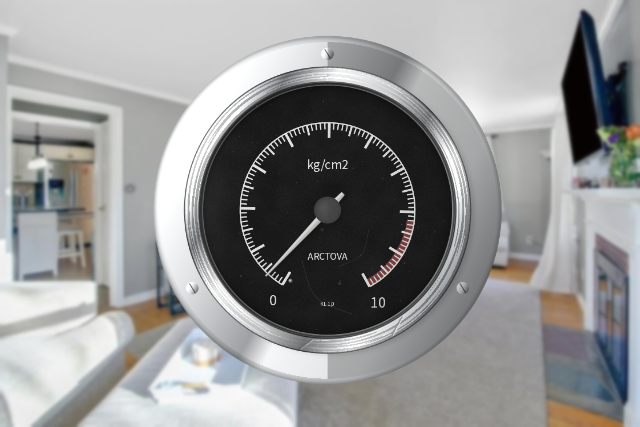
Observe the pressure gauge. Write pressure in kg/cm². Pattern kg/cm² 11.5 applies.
kg/cm² 0.4
